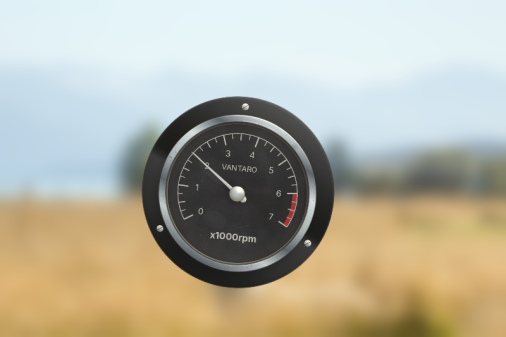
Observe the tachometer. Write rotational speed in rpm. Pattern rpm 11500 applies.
rpm 2000
